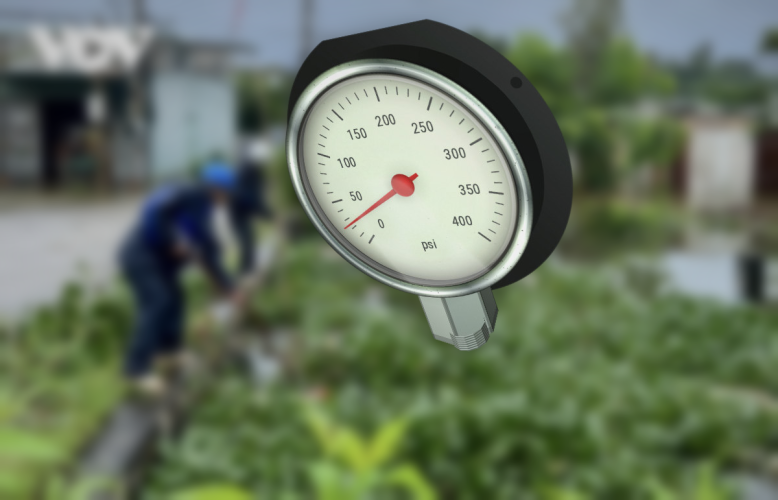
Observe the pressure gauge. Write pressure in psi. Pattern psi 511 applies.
psi 25
